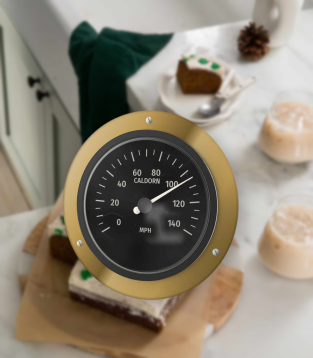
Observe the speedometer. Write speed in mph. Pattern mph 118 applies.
mph 105
